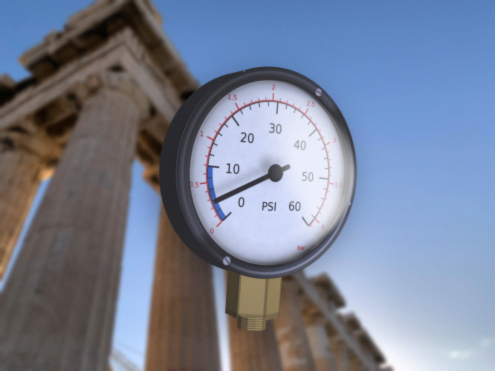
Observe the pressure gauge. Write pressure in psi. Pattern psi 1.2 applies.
psi 4
